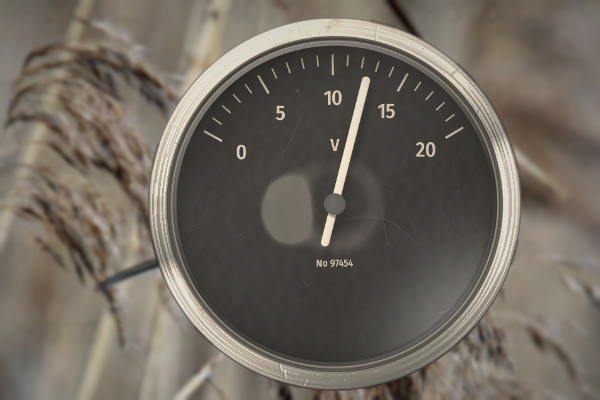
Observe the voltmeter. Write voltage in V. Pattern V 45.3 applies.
V 12.5
